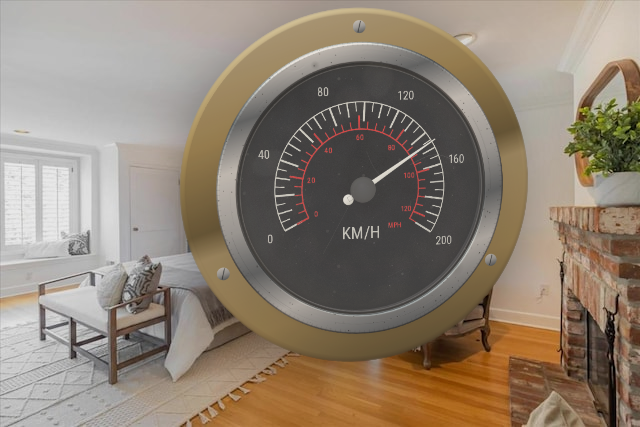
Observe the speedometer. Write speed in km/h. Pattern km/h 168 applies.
km/h 145
